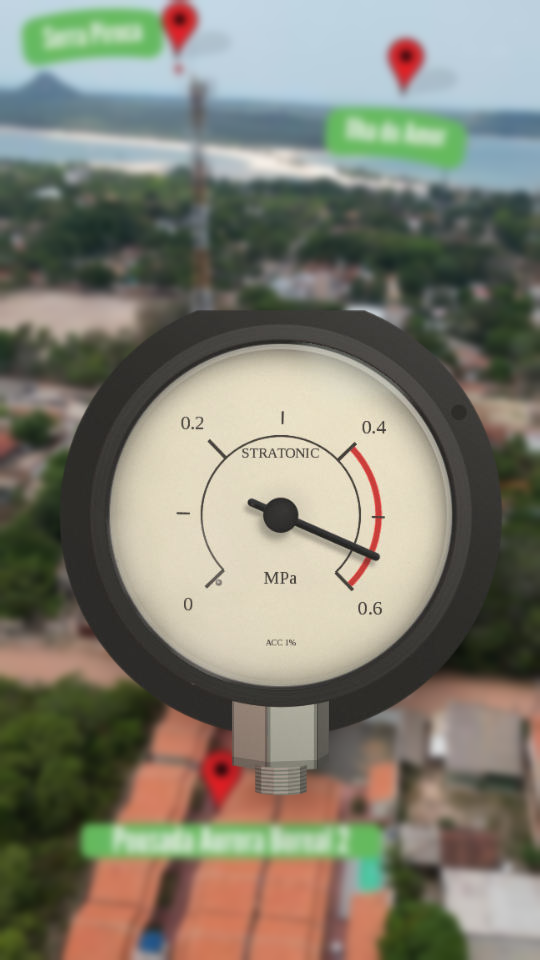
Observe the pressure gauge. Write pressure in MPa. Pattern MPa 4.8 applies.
MPa 0.55
